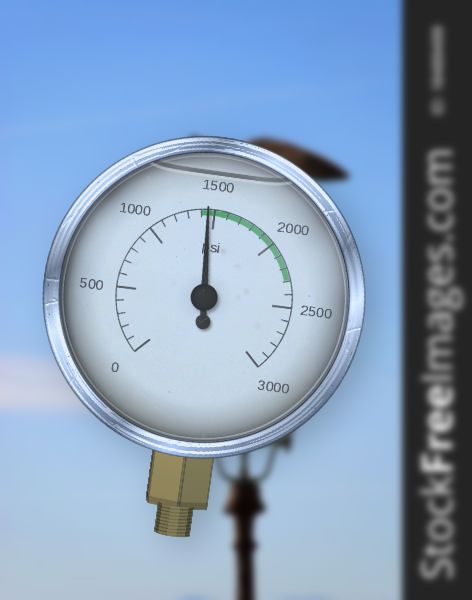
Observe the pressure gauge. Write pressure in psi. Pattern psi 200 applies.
psi 1450
